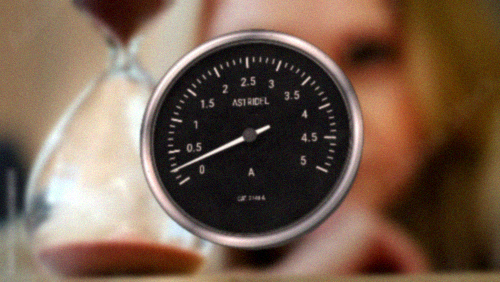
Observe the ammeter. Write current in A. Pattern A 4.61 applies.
A 0.2
